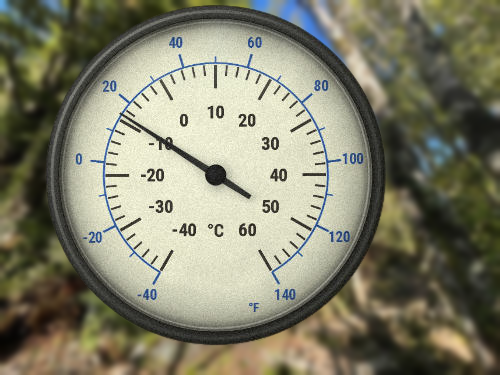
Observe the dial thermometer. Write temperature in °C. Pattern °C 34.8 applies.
°C -9
